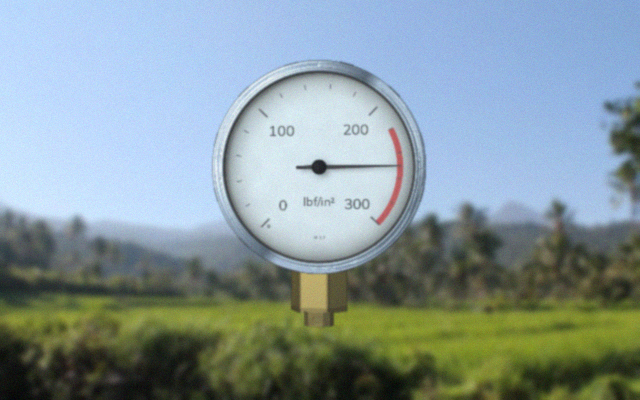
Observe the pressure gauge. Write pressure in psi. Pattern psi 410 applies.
psi 250
